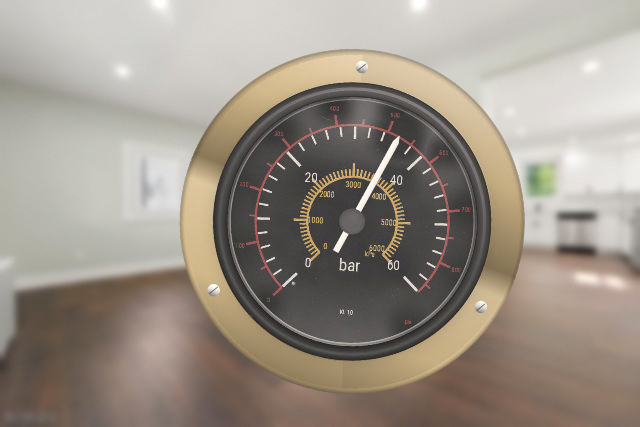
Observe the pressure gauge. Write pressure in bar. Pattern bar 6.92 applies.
bar 36
